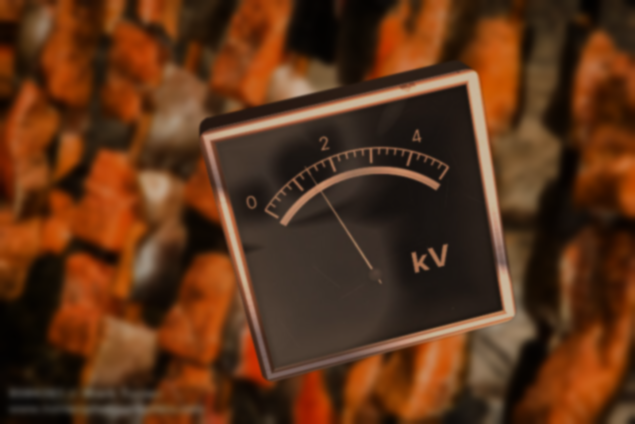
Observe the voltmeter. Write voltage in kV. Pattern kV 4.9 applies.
kV 1.4
